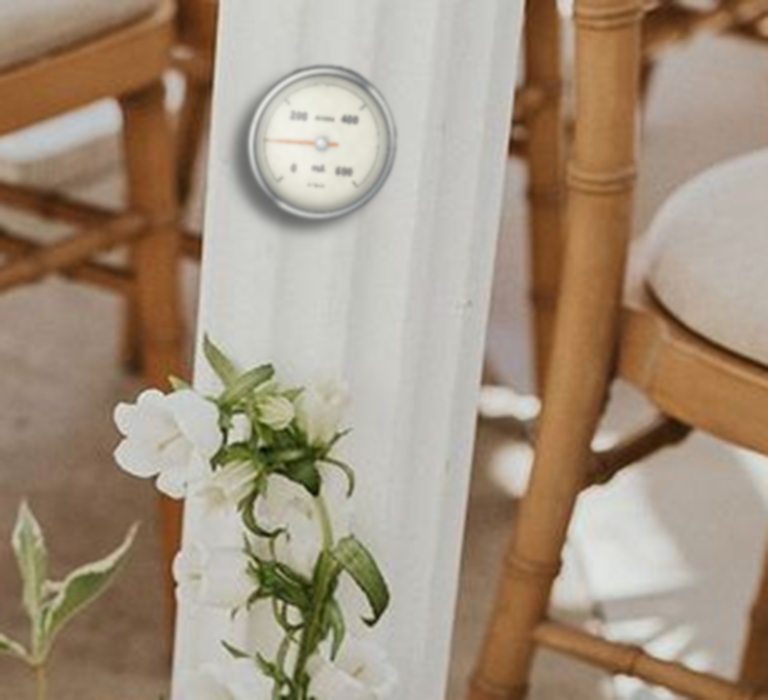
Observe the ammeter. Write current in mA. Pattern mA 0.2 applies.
mA 100
